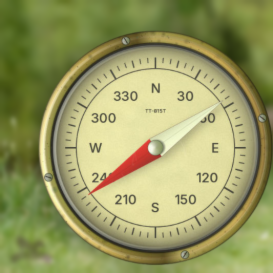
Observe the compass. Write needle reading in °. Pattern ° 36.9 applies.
° 235
